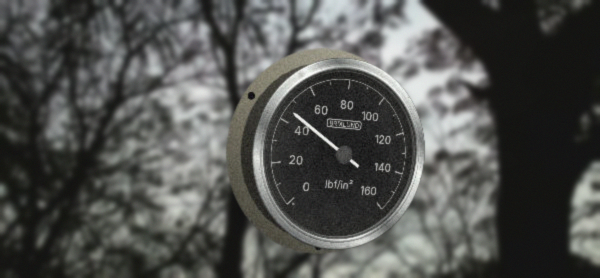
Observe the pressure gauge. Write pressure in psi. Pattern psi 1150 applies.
psi 45
